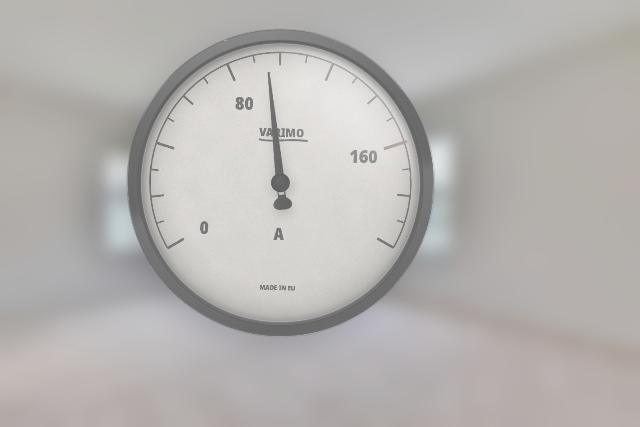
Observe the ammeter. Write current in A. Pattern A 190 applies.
A 95
